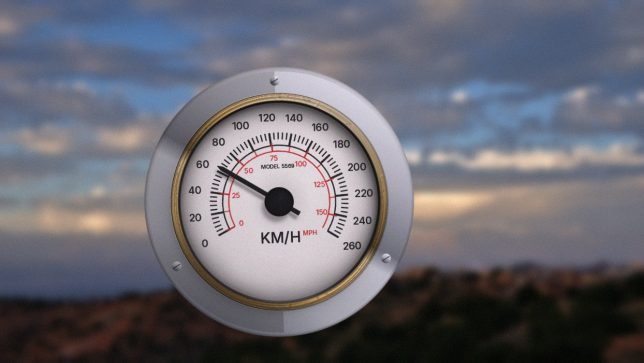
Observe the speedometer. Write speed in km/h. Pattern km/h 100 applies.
km/h 64
